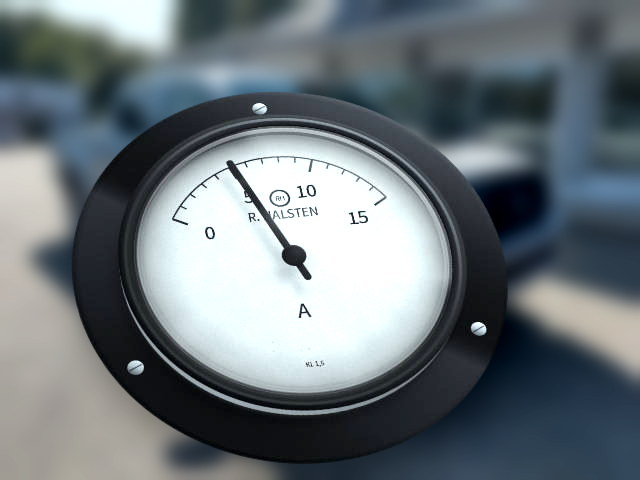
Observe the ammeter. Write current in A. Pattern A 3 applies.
A 5
